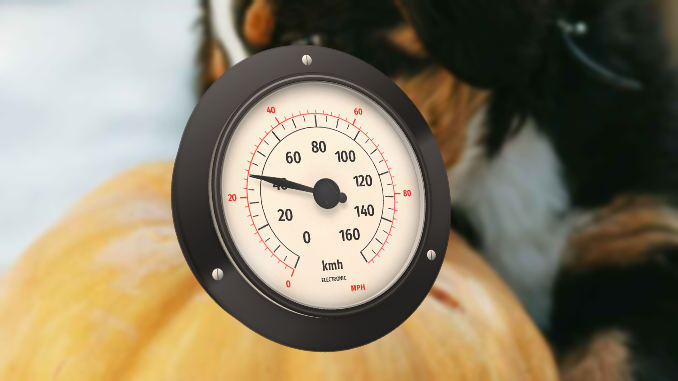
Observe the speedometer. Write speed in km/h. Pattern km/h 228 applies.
km/h 40
